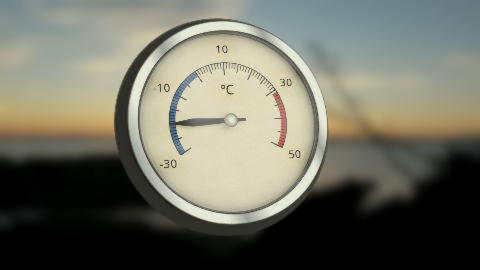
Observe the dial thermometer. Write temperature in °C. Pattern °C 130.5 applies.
°C -20
